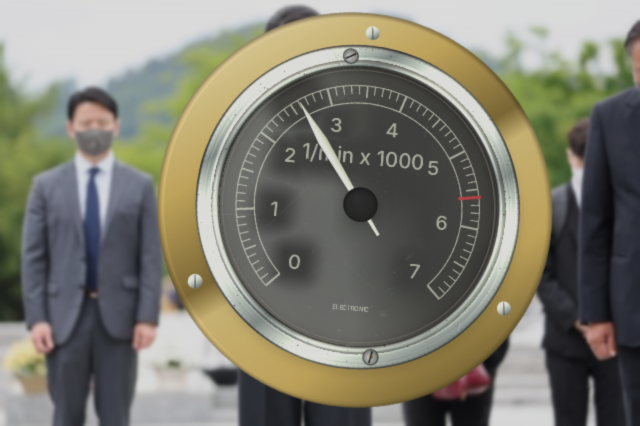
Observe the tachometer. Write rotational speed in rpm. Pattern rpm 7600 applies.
rpm 2600
